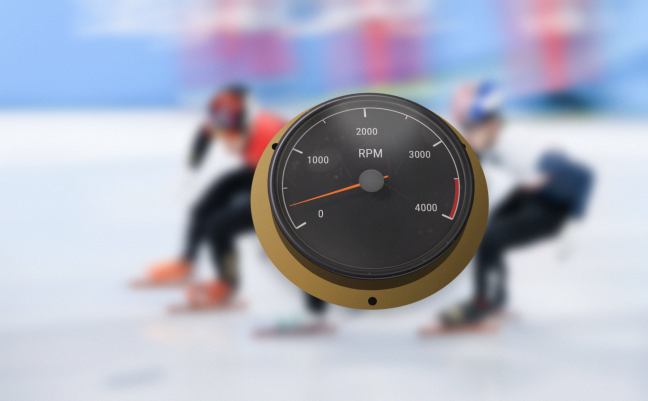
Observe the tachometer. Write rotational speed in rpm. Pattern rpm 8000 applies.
rpm 250
